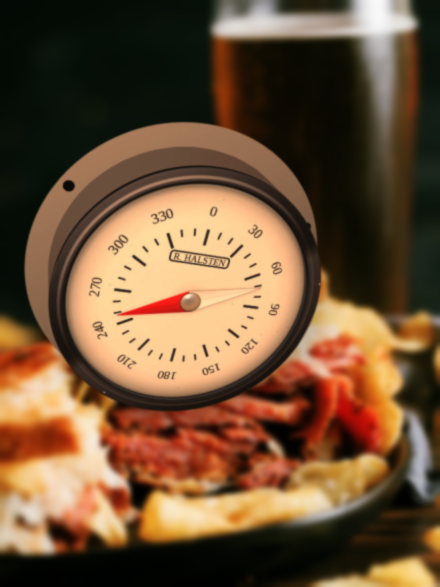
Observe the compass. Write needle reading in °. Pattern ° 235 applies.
° 250
